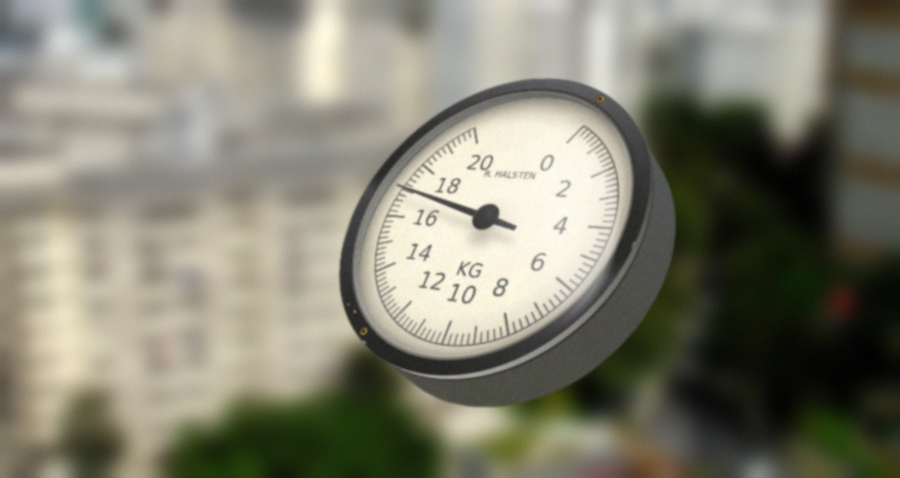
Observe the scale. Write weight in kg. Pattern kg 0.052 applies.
kg 17
